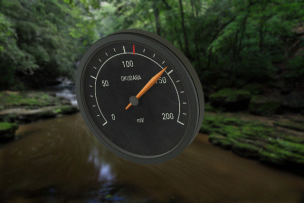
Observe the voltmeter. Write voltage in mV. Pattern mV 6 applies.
mV 145
